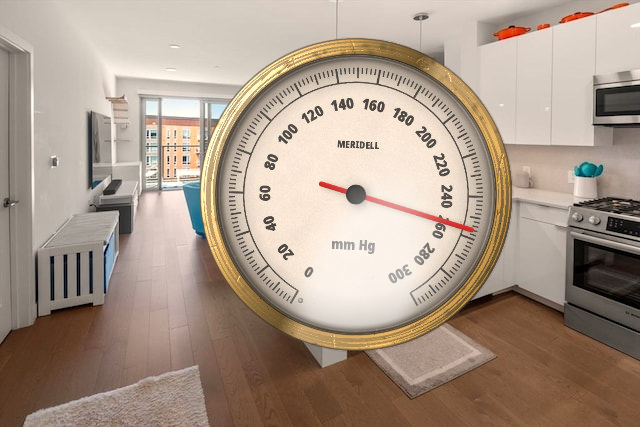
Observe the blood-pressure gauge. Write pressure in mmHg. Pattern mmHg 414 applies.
mmHg 256
